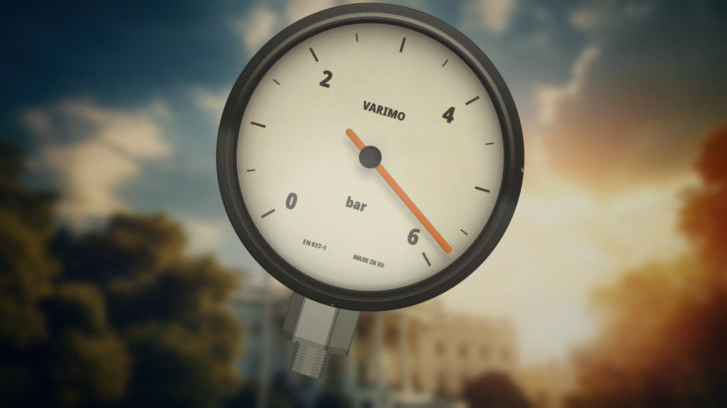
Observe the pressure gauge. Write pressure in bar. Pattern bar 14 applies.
bar 5.75
